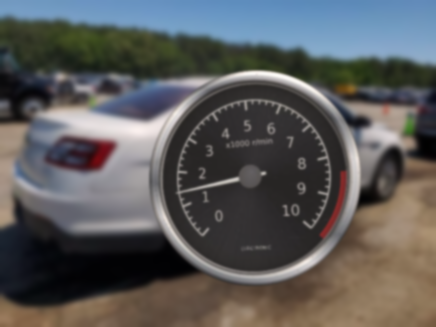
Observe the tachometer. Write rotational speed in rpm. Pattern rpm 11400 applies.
rpm 1400
